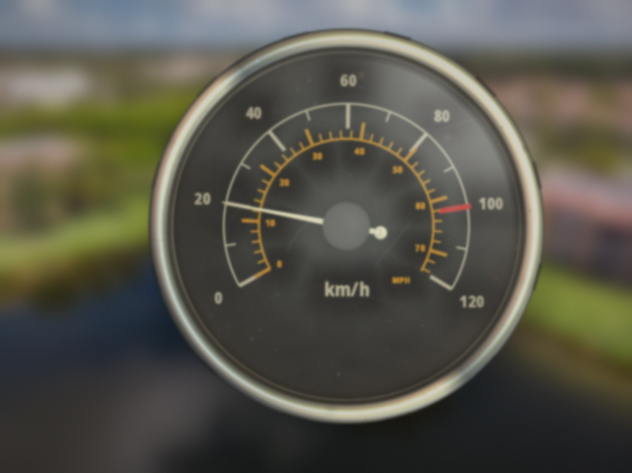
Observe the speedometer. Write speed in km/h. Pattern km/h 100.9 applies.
km/h 20
